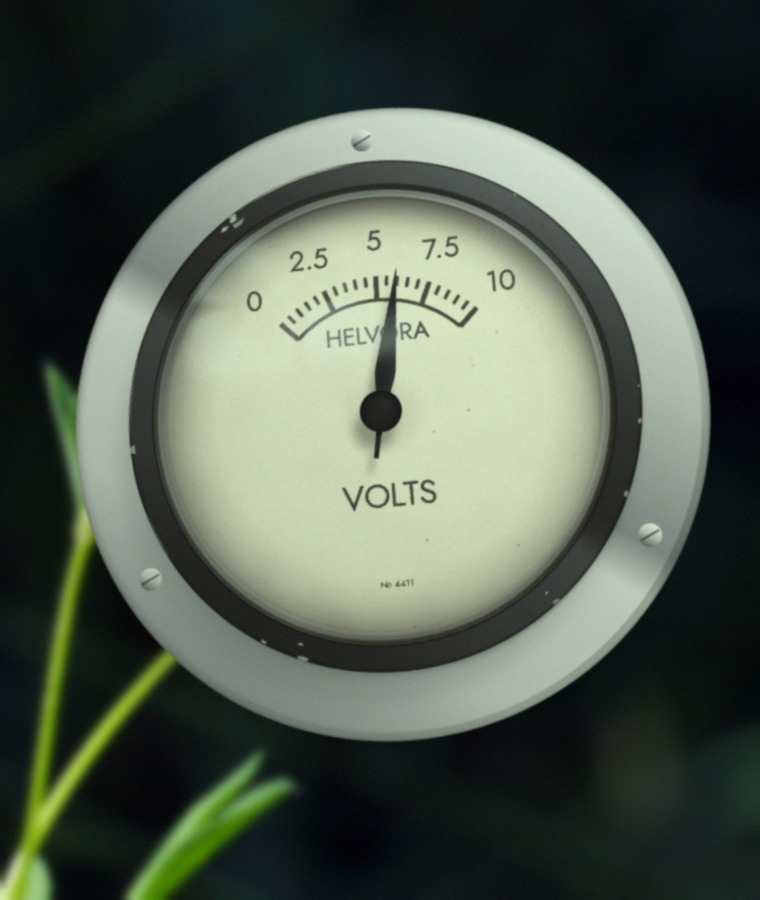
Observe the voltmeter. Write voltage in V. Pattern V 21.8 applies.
V 6
